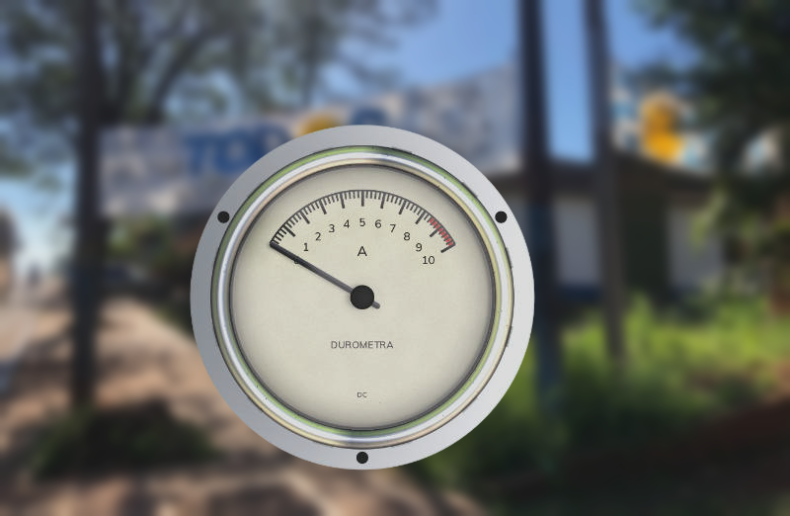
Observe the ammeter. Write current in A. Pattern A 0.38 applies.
A 0
